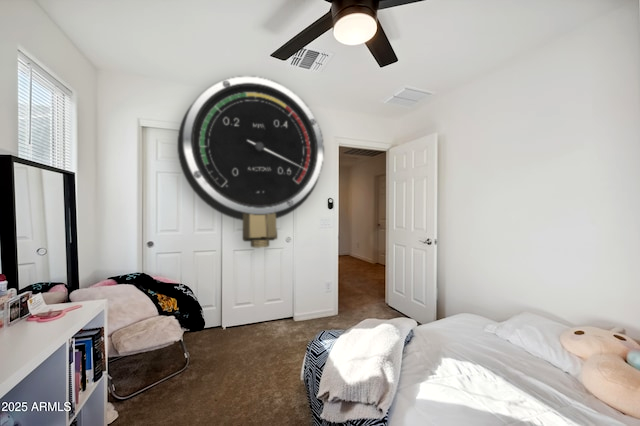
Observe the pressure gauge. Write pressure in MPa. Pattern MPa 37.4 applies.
MPa 0.56
